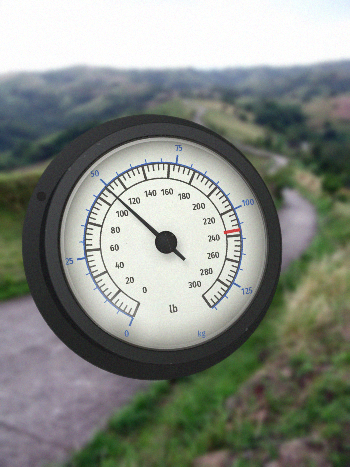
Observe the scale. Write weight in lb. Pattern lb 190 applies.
lb 108
